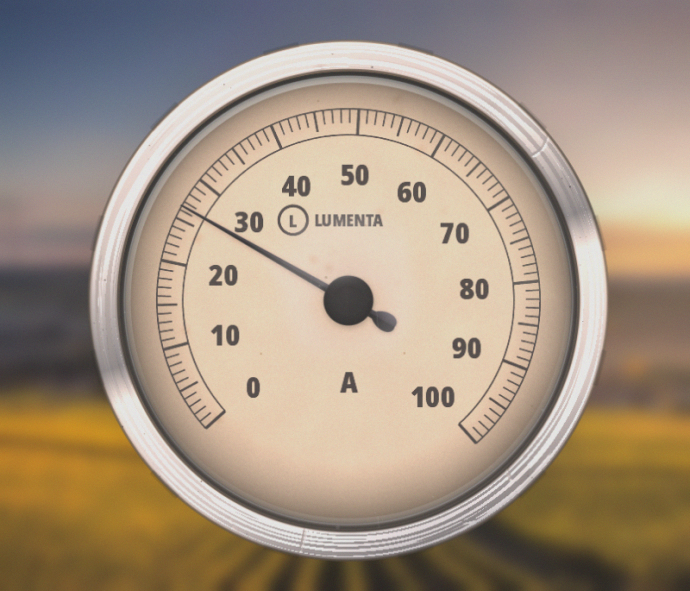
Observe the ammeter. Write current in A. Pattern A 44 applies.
A 26.5
